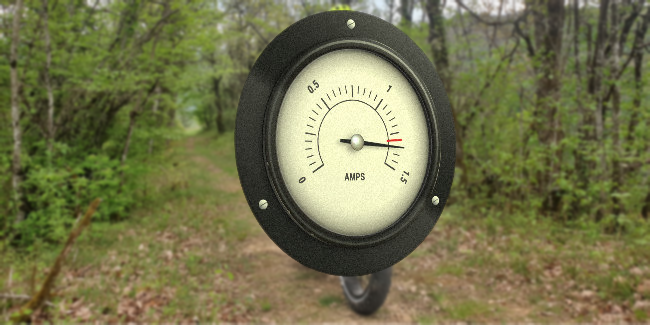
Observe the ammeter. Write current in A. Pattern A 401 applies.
A 1.35
